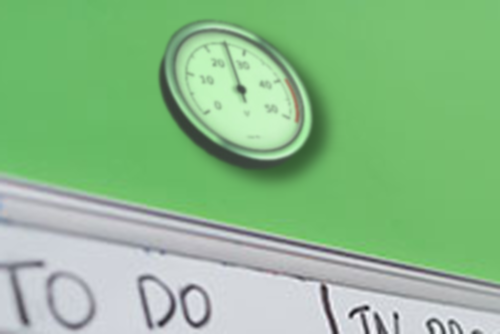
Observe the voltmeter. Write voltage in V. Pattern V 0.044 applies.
V 25
